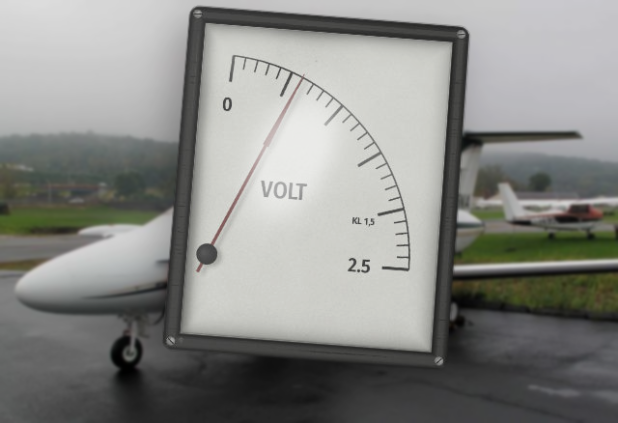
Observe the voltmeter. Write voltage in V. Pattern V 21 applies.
V 0.6
